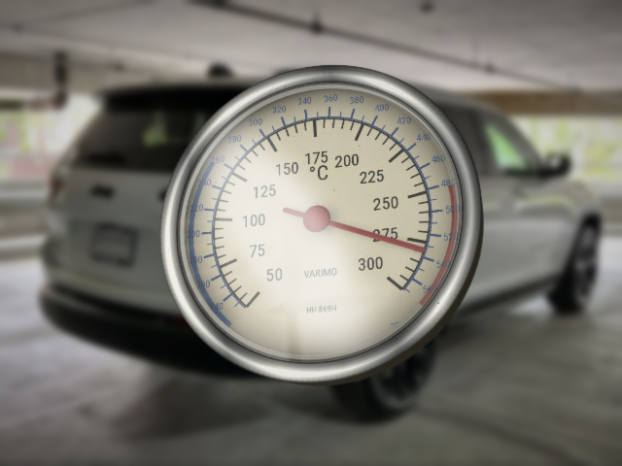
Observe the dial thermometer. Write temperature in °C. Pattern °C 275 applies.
°C 280
